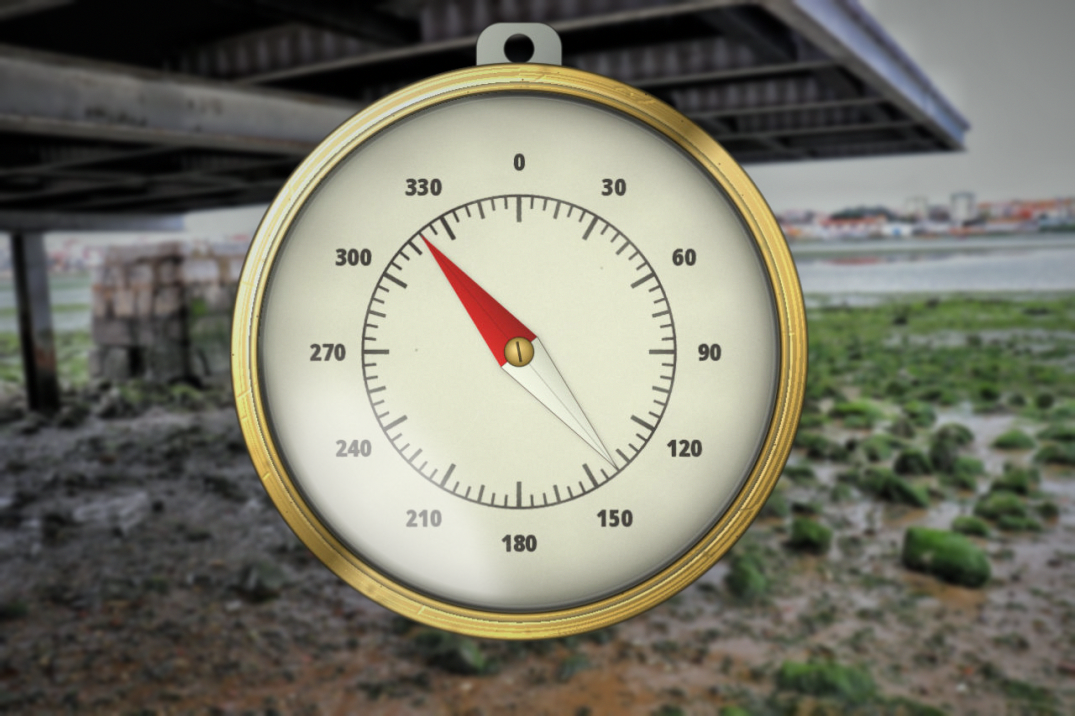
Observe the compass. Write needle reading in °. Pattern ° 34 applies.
° 320
